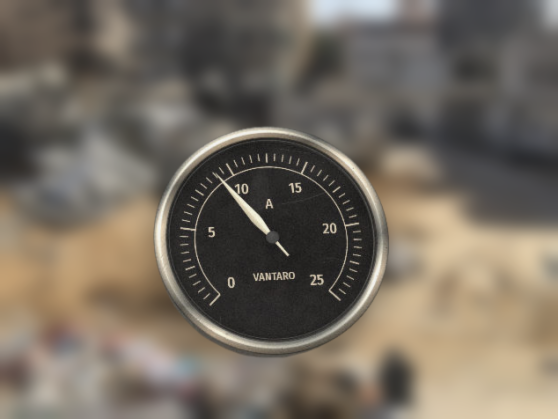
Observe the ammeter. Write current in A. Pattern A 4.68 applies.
A 9
